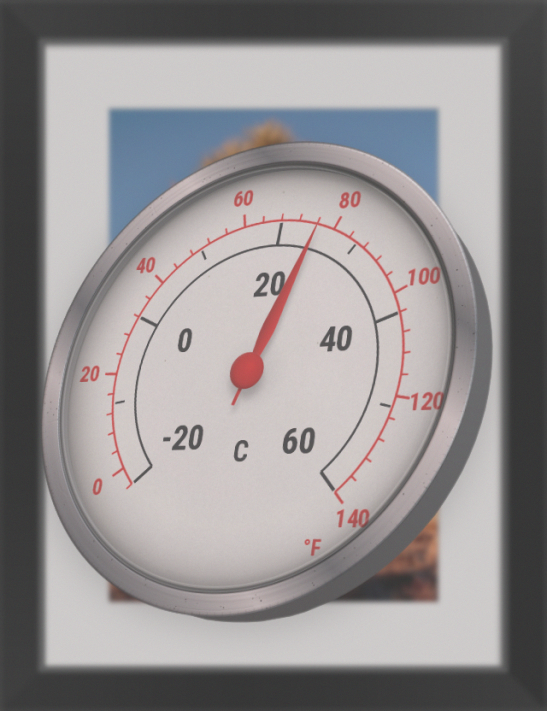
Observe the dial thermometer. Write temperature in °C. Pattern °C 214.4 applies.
°C 25
